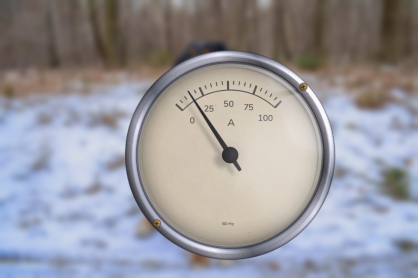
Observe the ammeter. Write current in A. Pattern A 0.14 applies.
A 15
